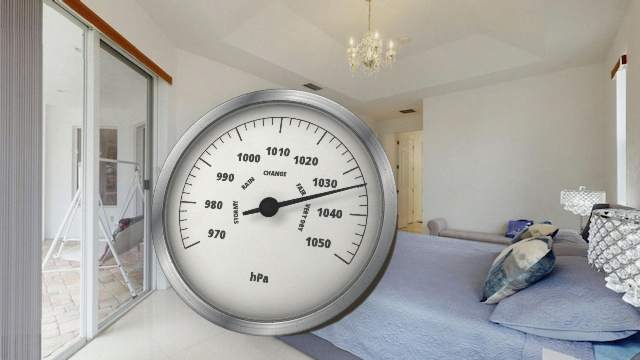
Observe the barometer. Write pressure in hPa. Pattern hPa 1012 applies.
hPa 1034
